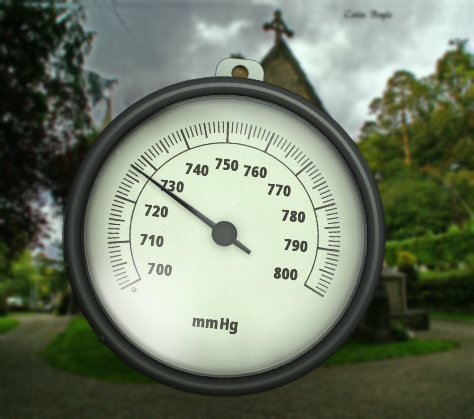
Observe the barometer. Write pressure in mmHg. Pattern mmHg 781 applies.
mmHg 727
